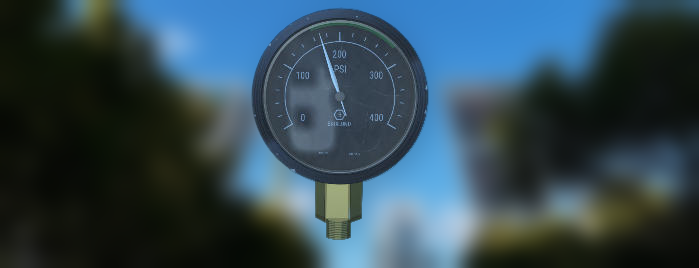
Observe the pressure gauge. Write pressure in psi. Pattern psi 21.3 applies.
psi 170
